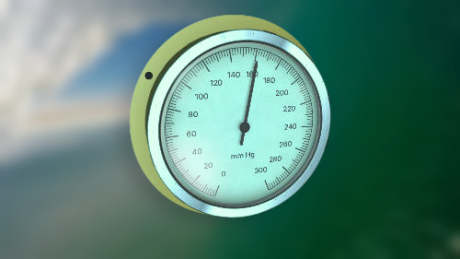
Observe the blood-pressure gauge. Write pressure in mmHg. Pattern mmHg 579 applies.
mmHg 160
